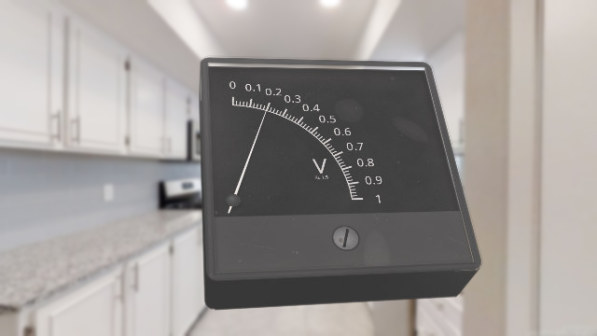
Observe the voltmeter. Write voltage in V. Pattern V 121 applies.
V 0.2
